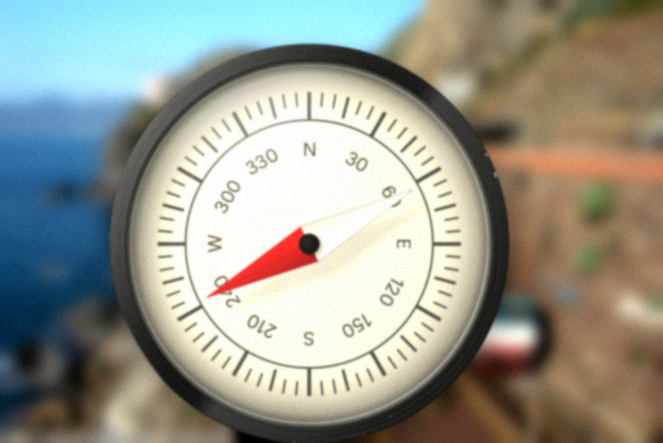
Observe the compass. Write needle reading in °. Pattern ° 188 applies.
° 242.5
